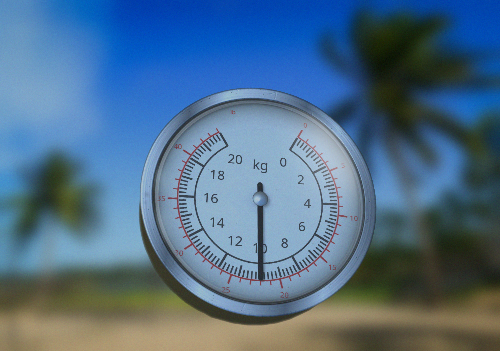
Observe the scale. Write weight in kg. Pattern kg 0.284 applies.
kg 10
